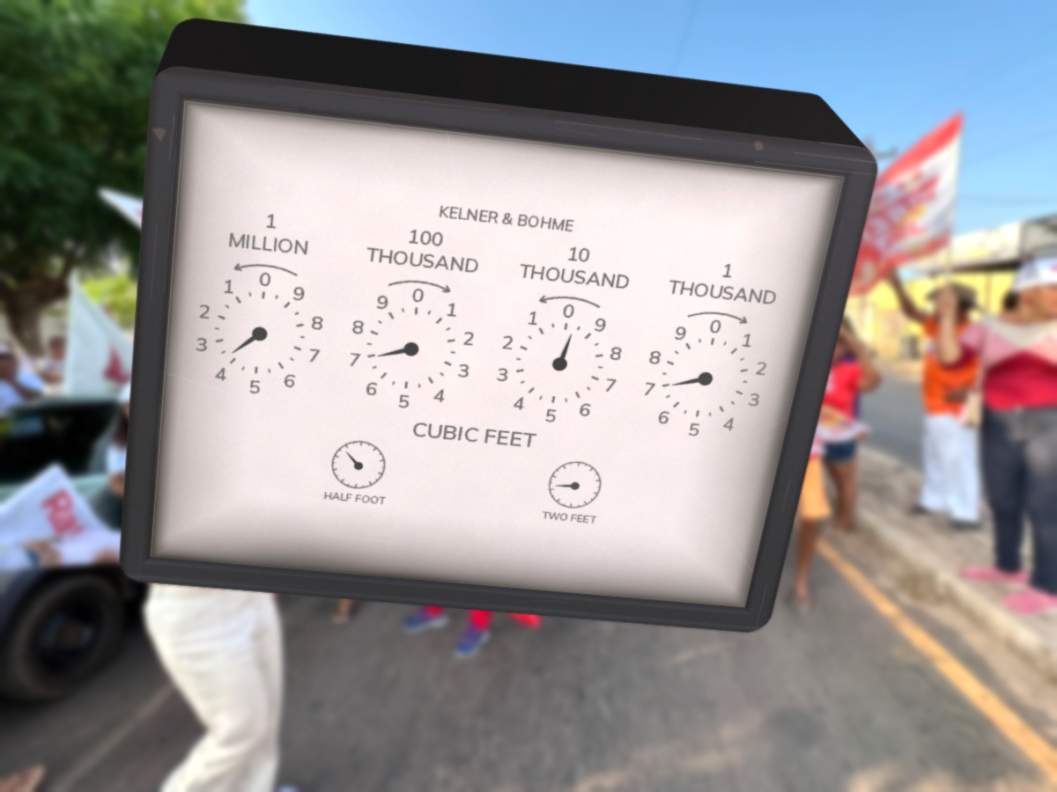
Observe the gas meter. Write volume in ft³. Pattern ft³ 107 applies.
ft³ 369700
